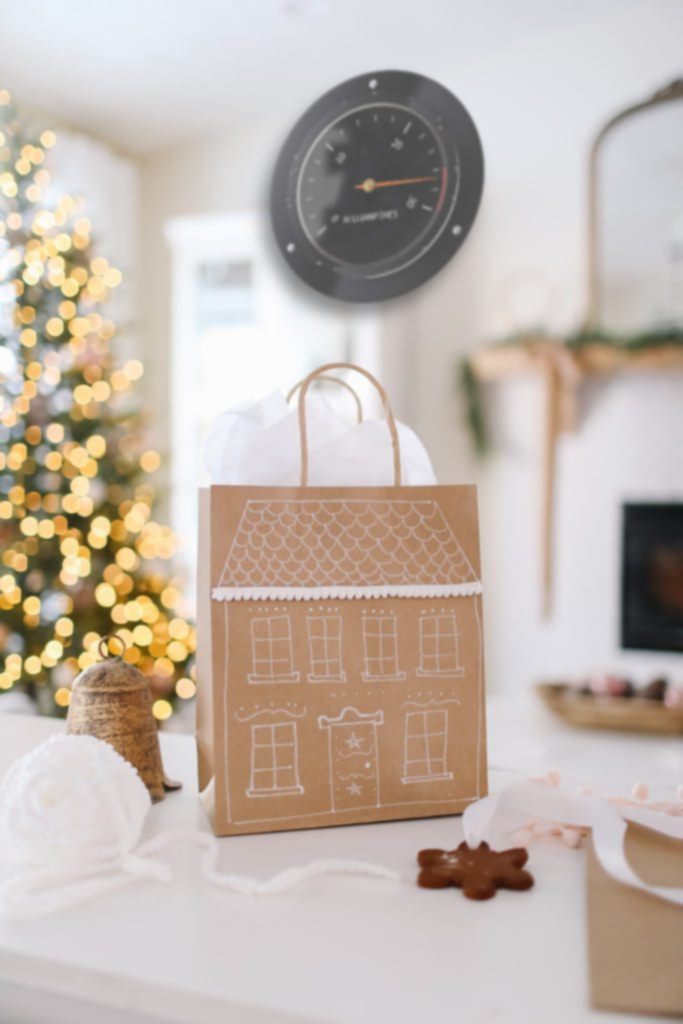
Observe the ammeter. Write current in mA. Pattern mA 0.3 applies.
mA 27
